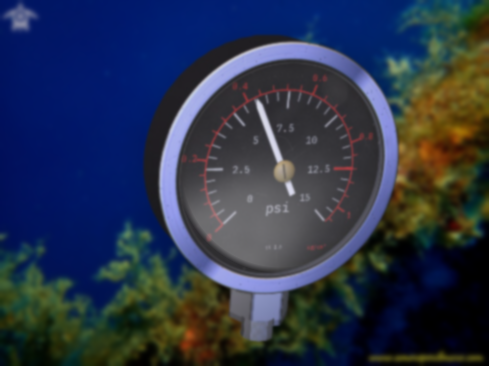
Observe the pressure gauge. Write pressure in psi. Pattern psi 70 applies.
psi 6
